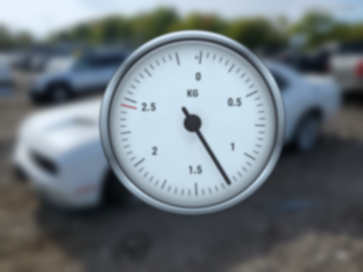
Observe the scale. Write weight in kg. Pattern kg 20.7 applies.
kg 1.25
